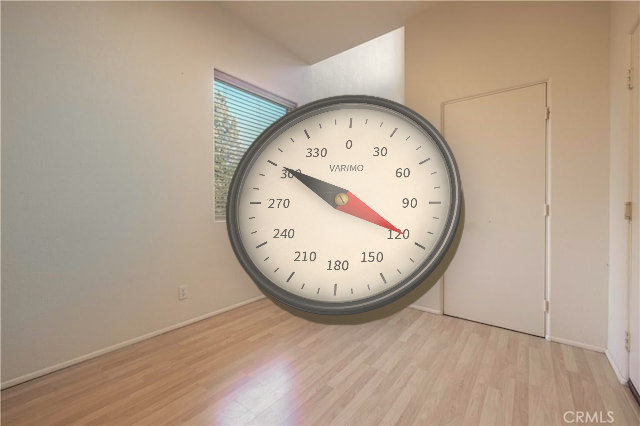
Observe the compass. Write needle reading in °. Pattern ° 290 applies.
° 120
